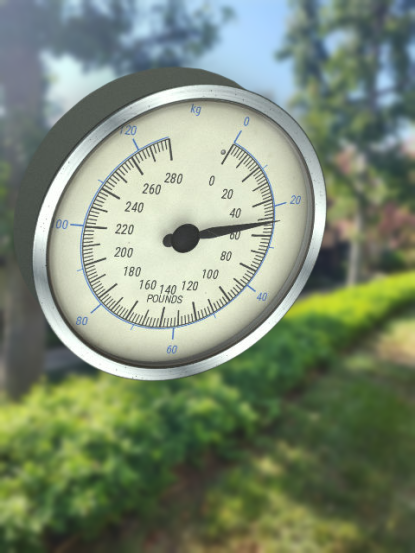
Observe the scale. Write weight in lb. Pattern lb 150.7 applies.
lb 50
